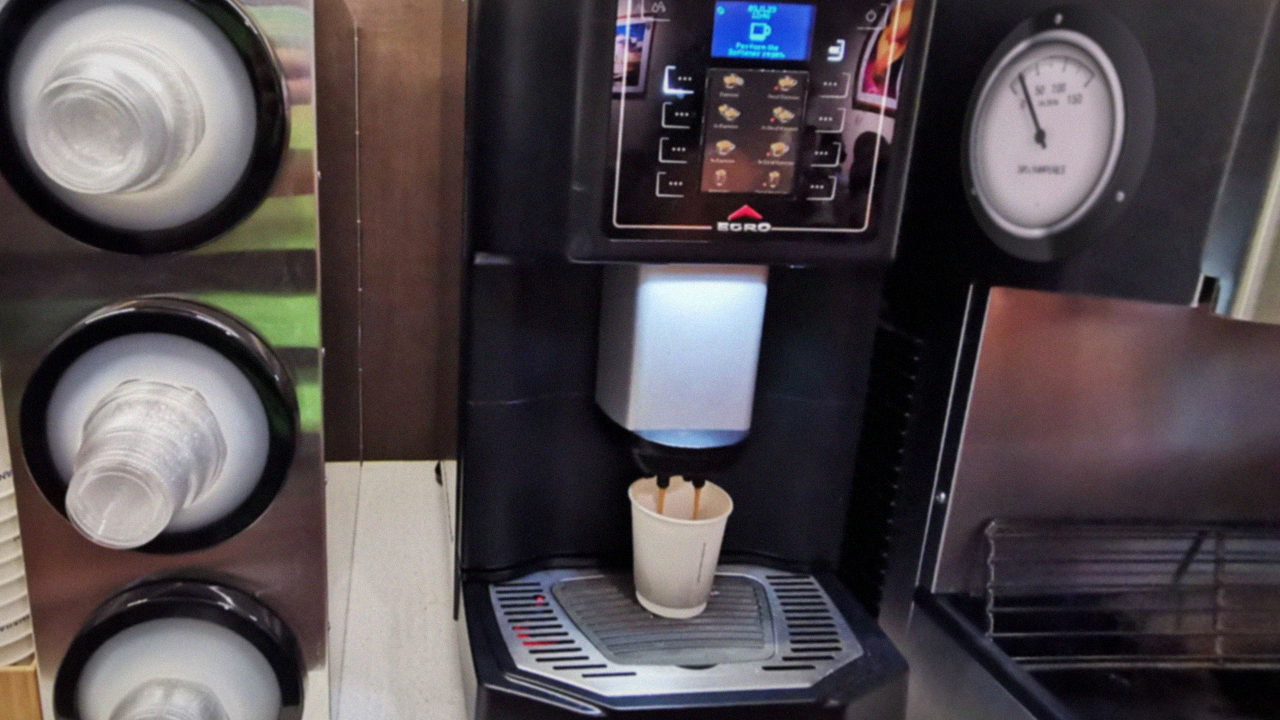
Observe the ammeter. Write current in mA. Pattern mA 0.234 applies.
mA 25
